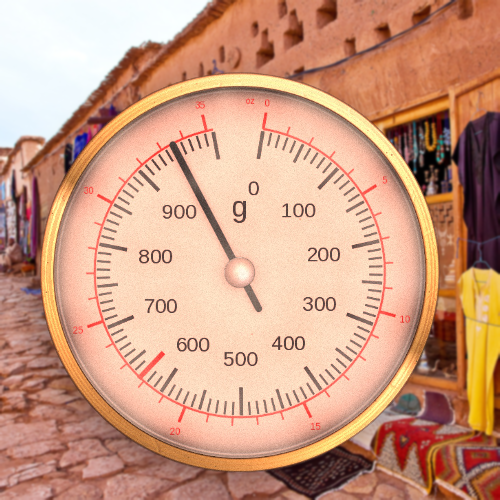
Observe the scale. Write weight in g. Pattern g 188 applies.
g 950
